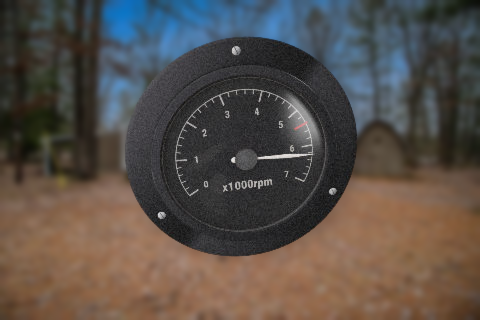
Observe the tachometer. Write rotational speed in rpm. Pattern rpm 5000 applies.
rpm 6200
